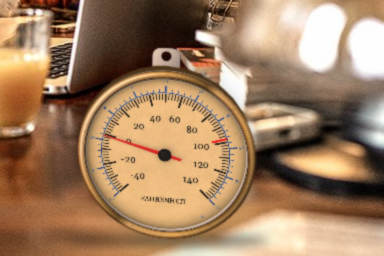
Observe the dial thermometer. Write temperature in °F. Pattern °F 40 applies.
°F 0
